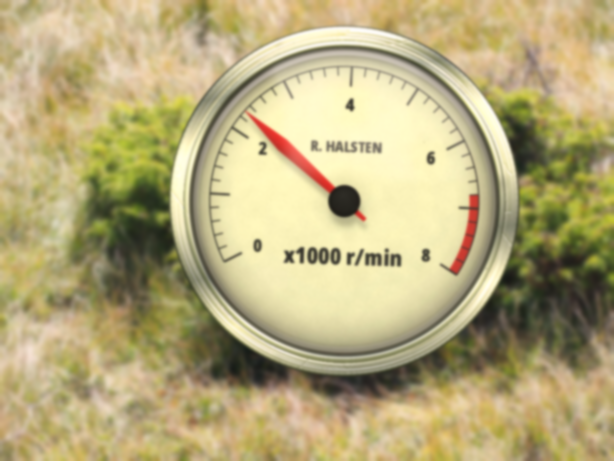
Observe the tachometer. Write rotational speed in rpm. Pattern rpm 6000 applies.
rpm 2300
